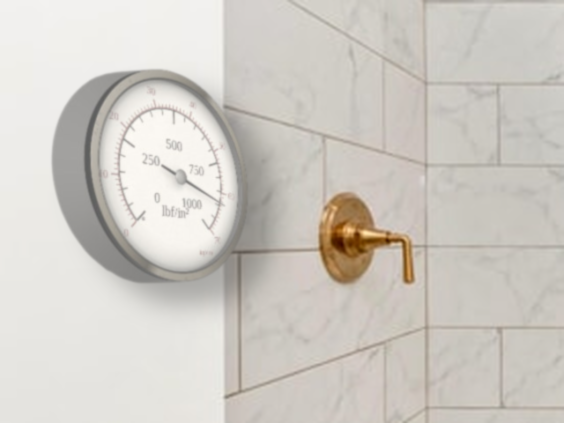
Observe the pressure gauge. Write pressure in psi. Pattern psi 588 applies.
psi 900
